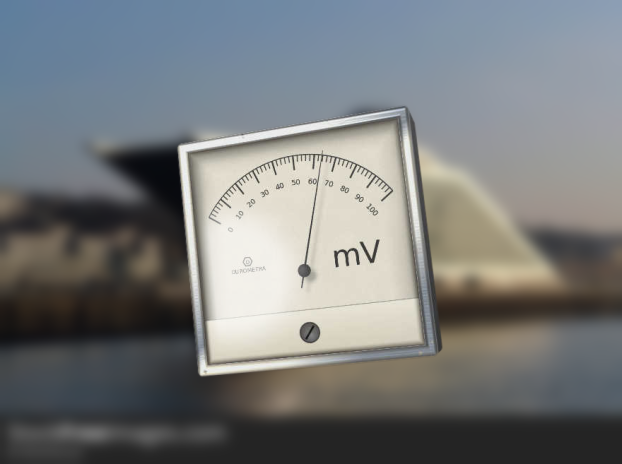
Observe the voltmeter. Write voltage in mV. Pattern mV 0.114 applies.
mV 64
